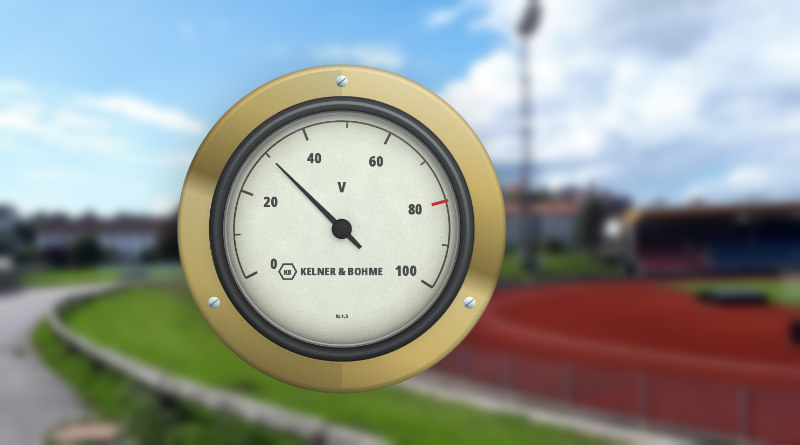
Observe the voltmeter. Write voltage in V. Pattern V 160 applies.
V 30
